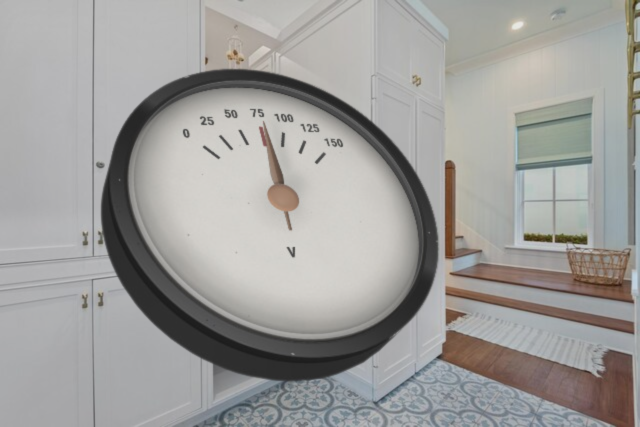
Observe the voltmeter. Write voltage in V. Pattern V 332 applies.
V 75
